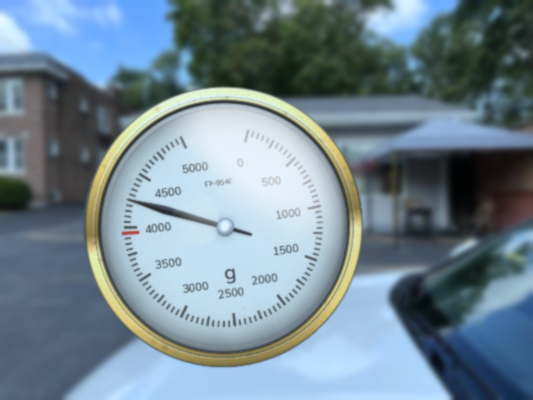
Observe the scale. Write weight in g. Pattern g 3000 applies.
g 4250
